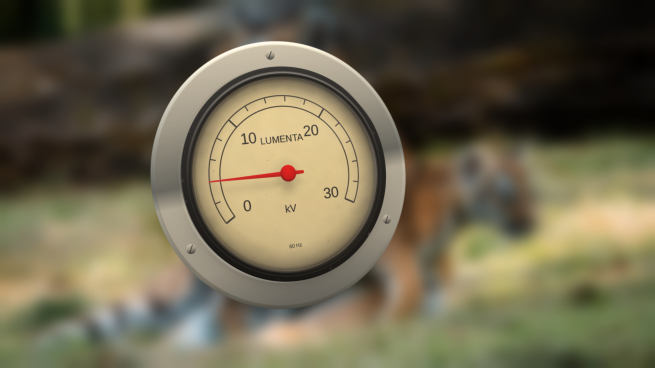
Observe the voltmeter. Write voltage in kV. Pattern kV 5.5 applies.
kV 4
